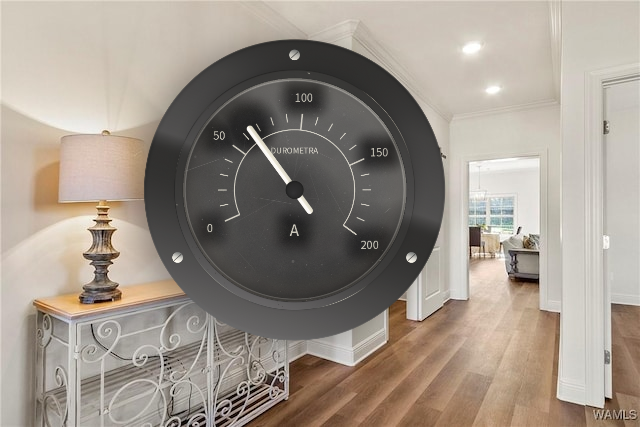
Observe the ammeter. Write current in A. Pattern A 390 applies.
A 65
